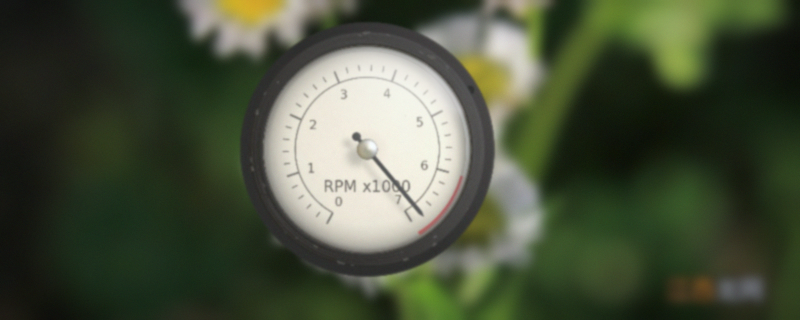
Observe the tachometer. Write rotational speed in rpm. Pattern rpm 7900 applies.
rpm 6800
